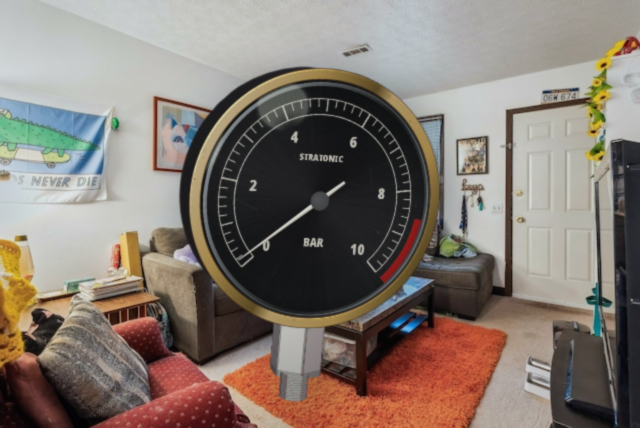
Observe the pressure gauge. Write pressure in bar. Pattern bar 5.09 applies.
bar 0.2
